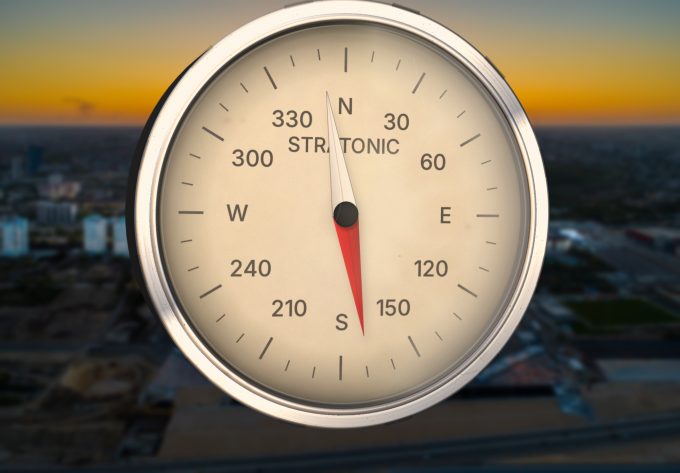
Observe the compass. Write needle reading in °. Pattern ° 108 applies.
° 170
